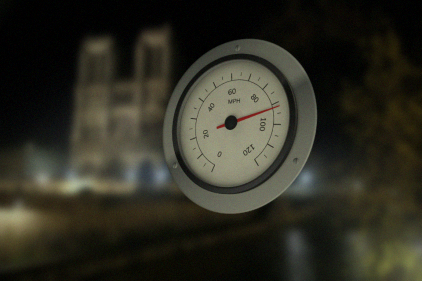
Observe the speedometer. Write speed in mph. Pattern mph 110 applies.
mph 92.5
